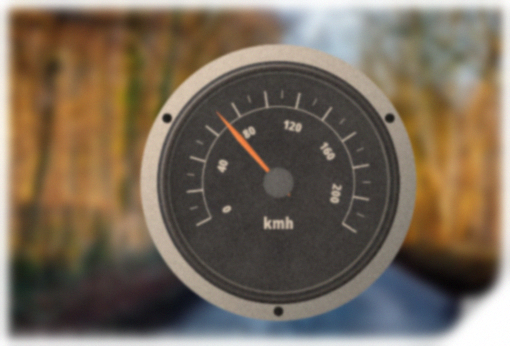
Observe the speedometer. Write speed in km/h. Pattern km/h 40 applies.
km/h 70
